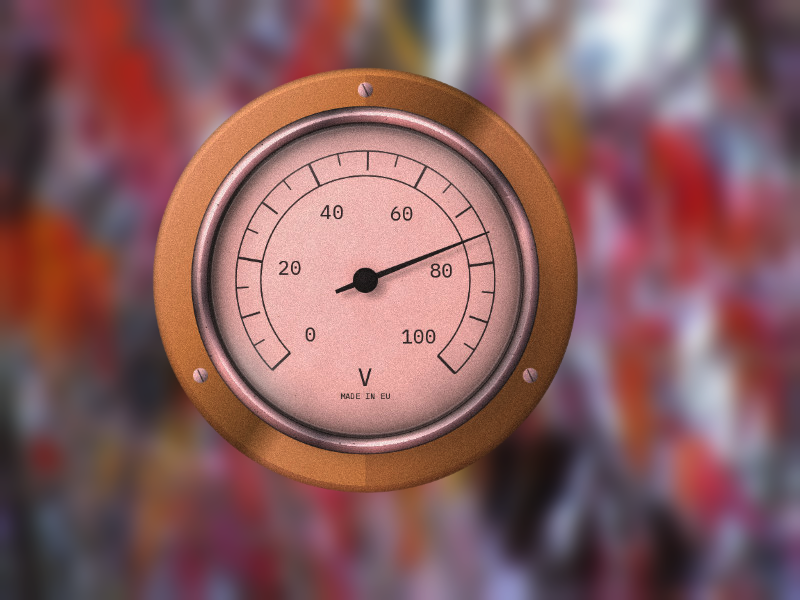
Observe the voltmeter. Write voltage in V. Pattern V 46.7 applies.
V 75
